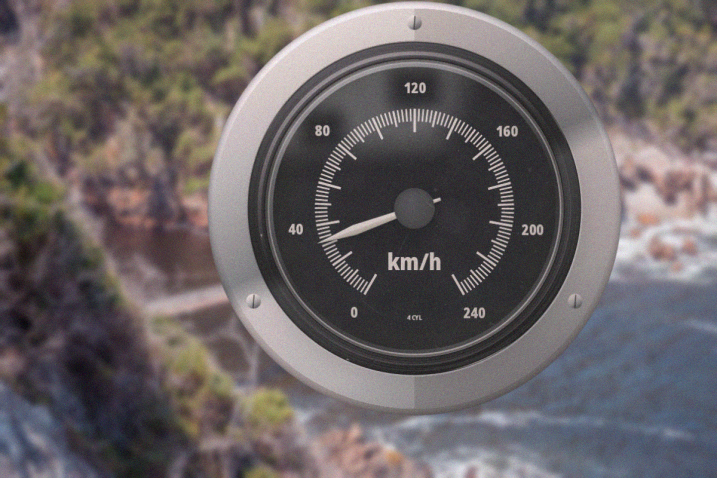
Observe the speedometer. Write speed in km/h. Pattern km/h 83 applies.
km/h 32
